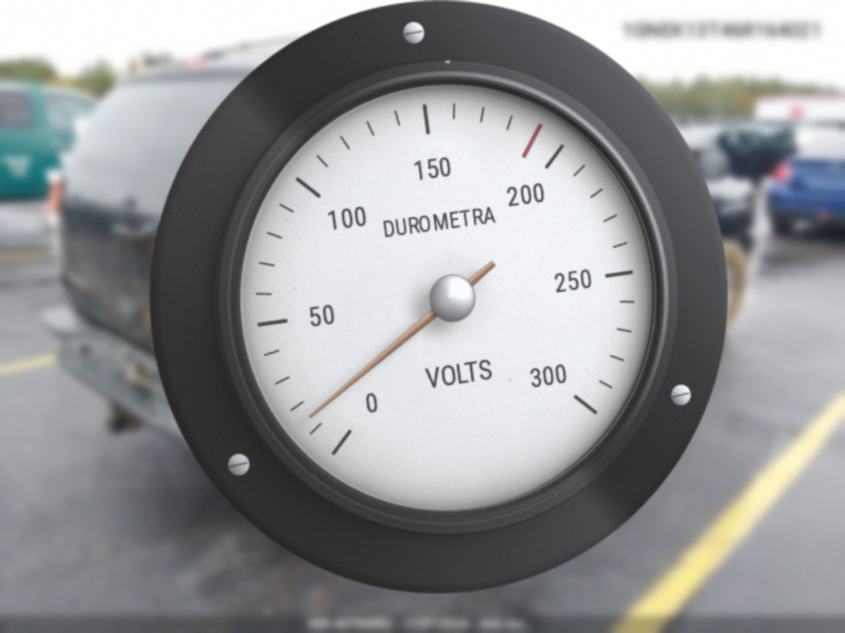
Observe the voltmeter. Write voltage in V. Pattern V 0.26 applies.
V 15
